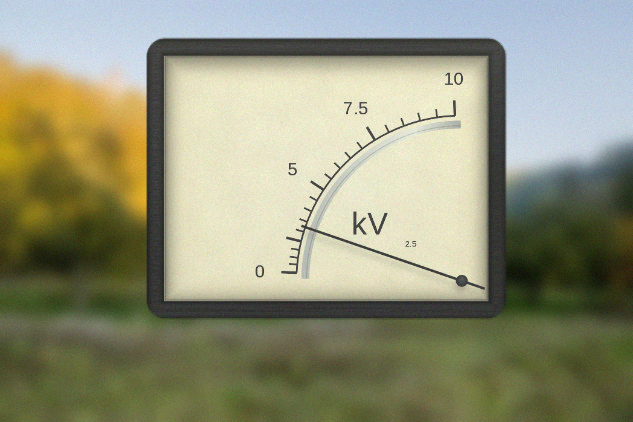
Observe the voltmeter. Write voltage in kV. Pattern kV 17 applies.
kV 3.25
